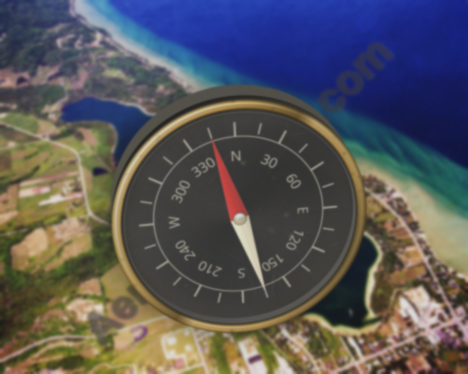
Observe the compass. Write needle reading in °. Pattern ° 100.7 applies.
° 345
